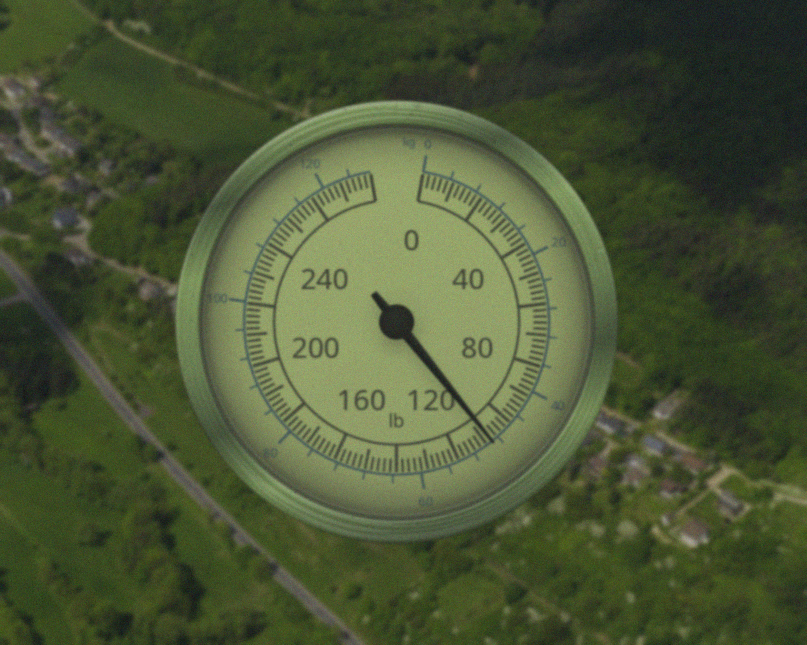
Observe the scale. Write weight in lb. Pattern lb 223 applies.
lb 108
